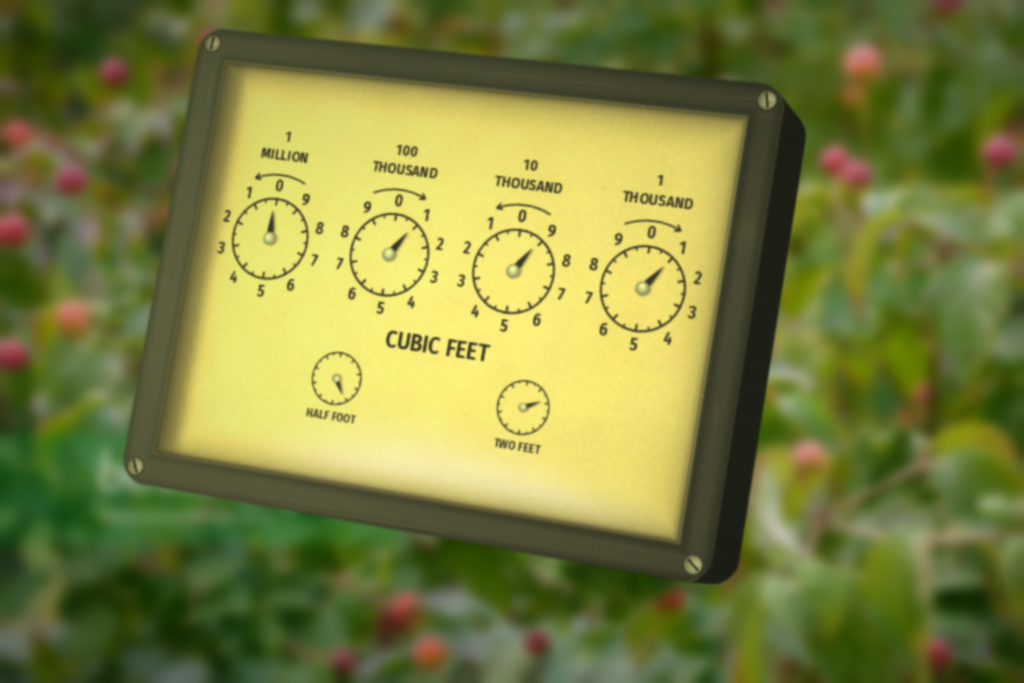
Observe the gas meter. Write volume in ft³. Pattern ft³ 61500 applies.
ft³ 9100
